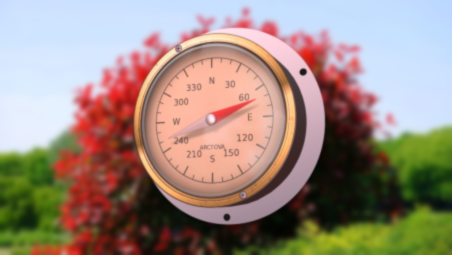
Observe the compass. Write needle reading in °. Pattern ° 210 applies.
° 70
